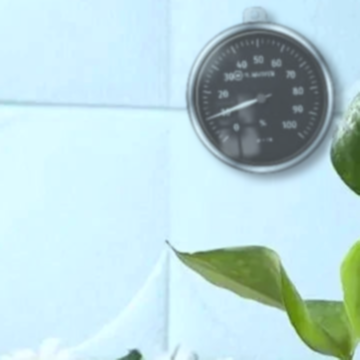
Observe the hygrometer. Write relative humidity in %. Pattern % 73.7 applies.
% 10
